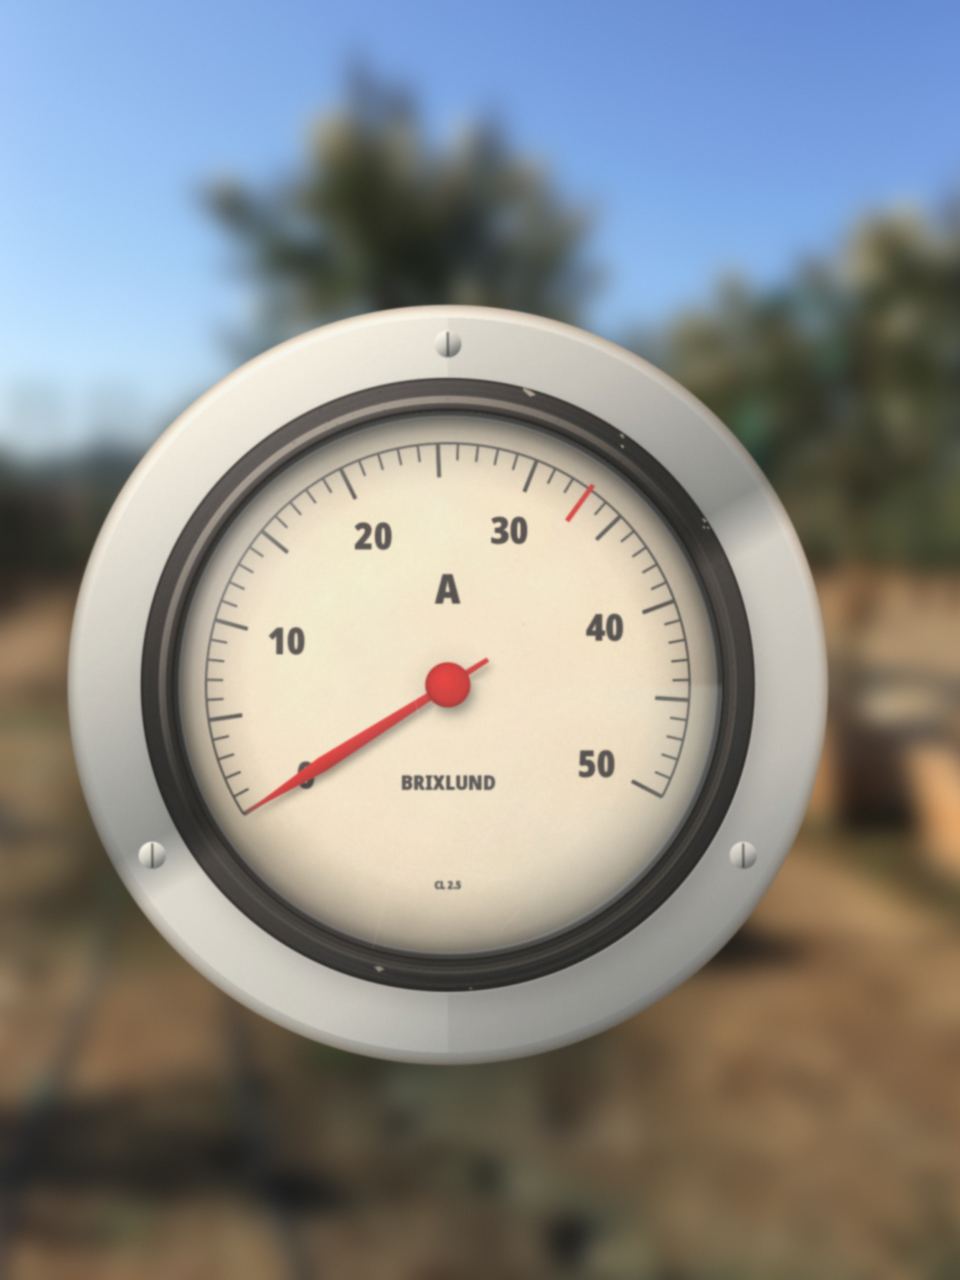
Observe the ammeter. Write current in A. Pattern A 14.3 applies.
A 0
